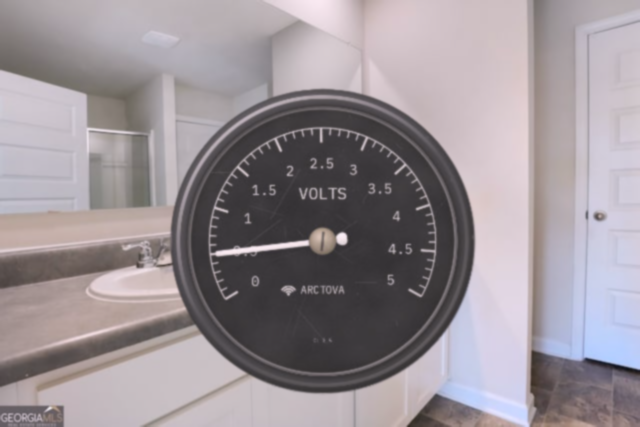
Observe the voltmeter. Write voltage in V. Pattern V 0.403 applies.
V 0.5
